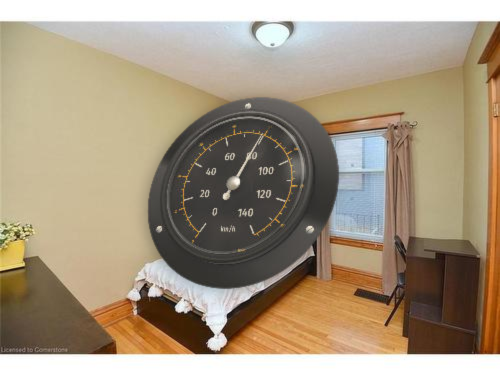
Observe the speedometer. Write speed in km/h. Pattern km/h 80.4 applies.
km/h 80
